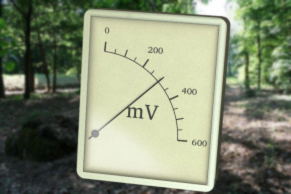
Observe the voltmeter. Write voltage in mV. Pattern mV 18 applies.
mV 300
